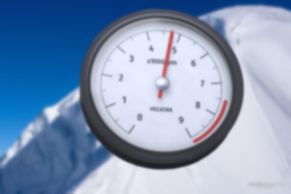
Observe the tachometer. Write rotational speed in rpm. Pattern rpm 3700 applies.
rpm 4750
